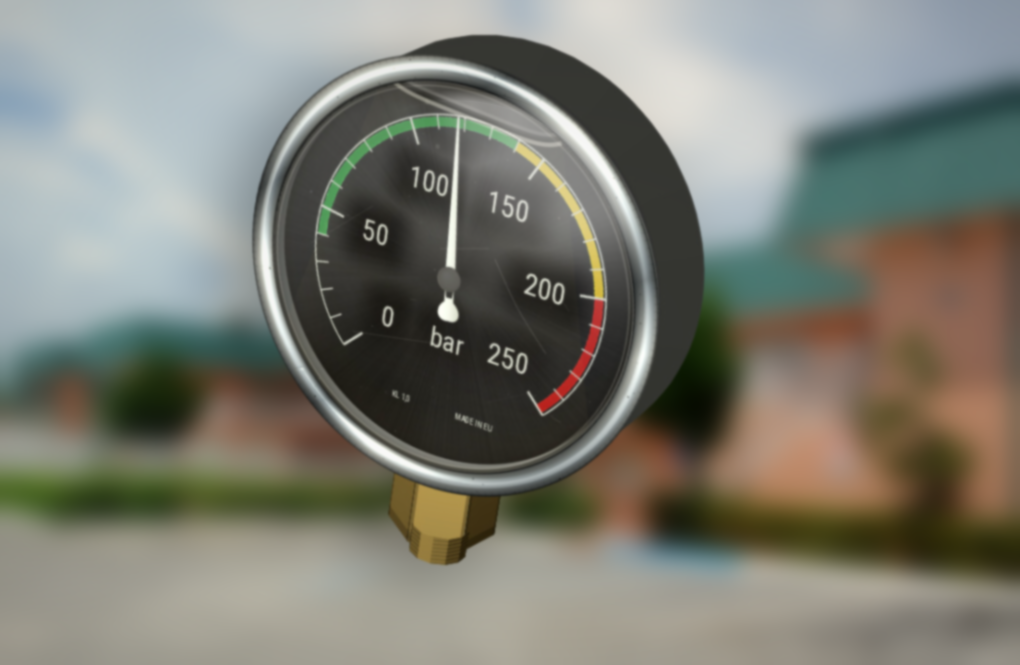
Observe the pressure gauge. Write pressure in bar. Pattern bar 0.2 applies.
bar 120
